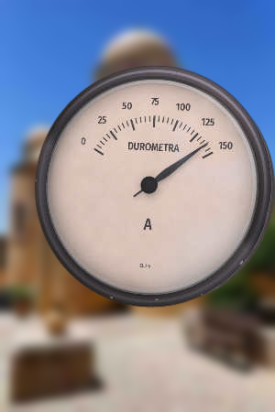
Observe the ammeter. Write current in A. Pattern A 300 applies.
A 140
